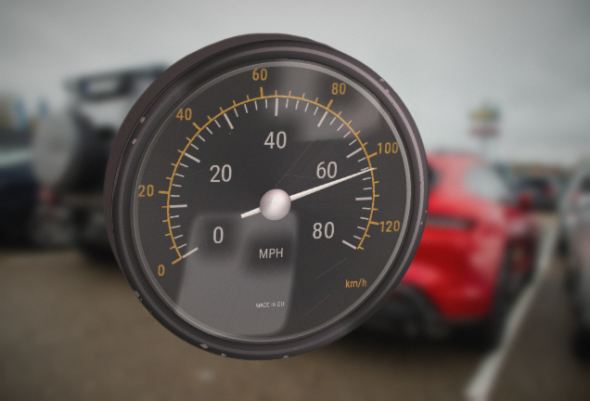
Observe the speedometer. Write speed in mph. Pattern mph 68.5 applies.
mph 64
